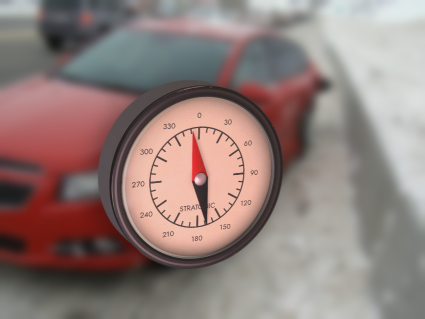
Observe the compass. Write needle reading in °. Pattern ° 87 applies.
° 350
